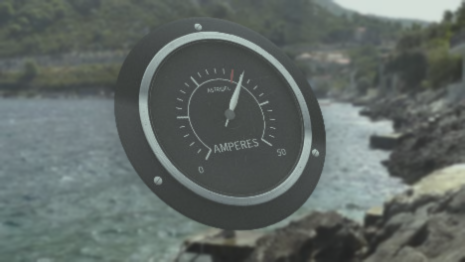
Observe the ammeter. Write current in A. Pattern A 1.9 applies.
A 32
